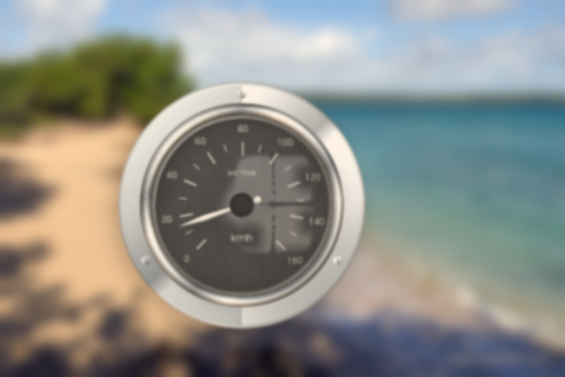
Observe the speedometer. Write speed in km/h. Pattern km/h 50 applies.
km/h 15
